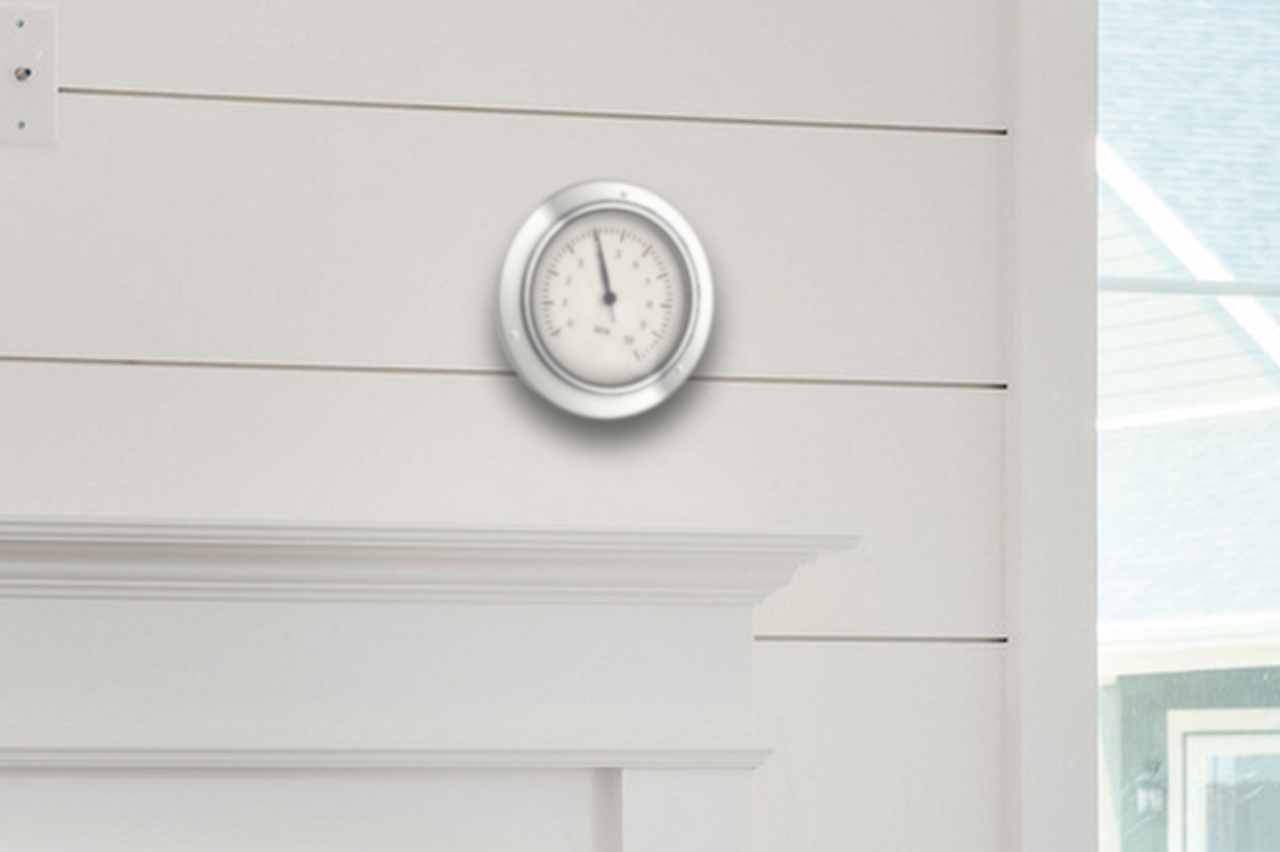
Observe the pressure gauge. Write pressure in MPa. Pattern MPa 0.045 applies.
MPa 4
